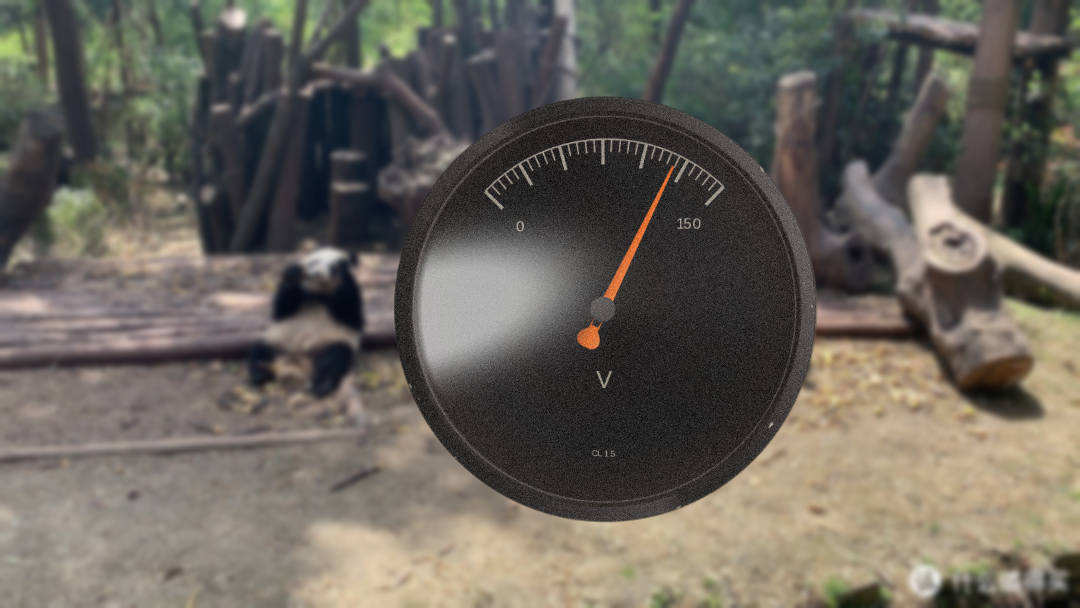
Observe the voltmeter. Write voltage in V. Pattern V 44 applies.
V 120
